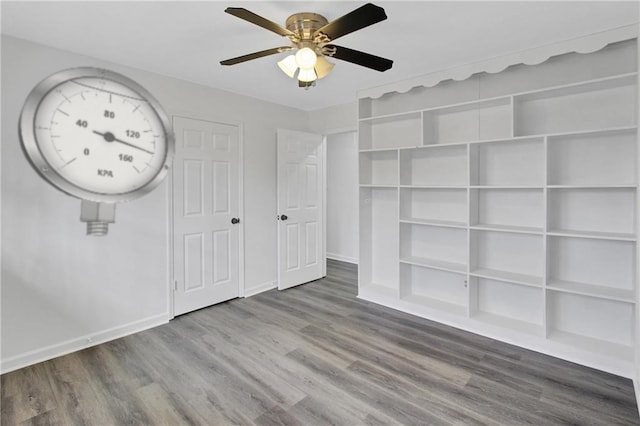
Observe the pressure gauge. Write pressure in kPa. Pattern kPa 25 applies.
kPa 140
